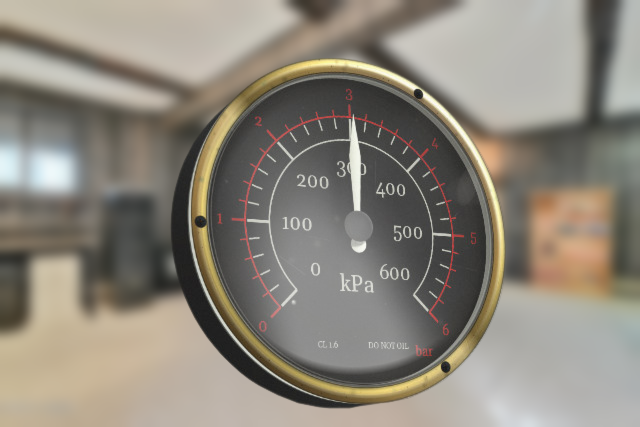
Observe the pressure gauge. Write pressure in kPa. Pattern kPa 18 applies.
kPa 300
